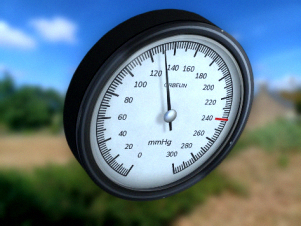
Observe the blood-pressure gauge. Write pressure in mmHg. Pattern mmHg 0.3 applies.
mmHg 130
